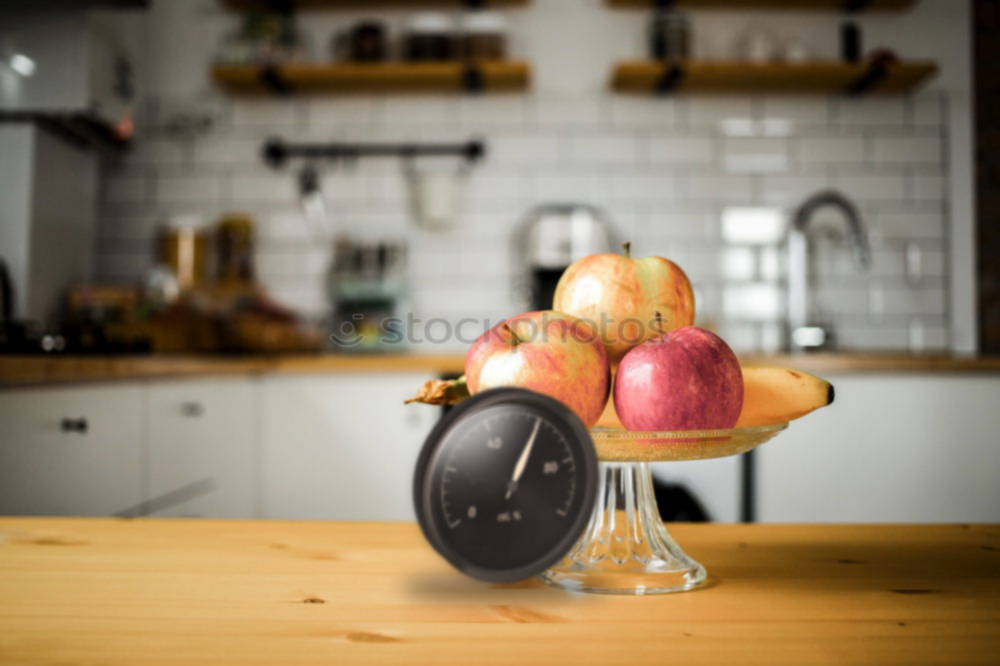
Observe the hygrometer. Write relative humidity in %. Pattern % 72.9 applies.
% 60
